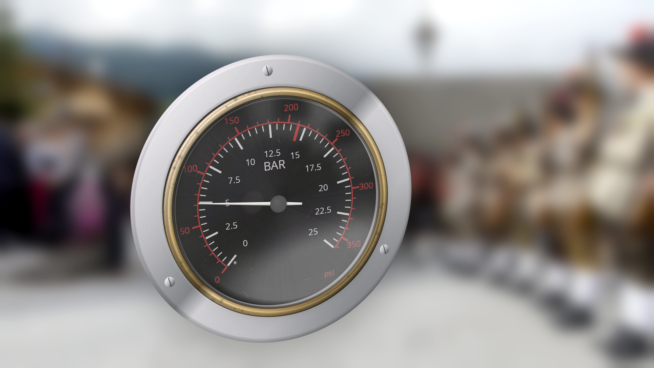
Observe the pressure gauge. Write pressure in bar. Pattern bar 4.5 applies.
bar 5
